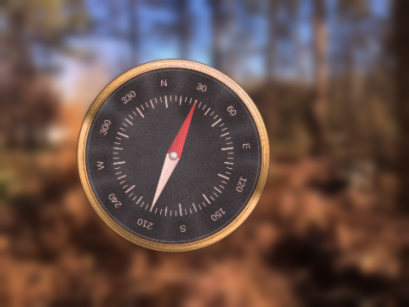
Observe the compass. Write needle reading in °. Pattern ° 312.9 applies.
° 30
